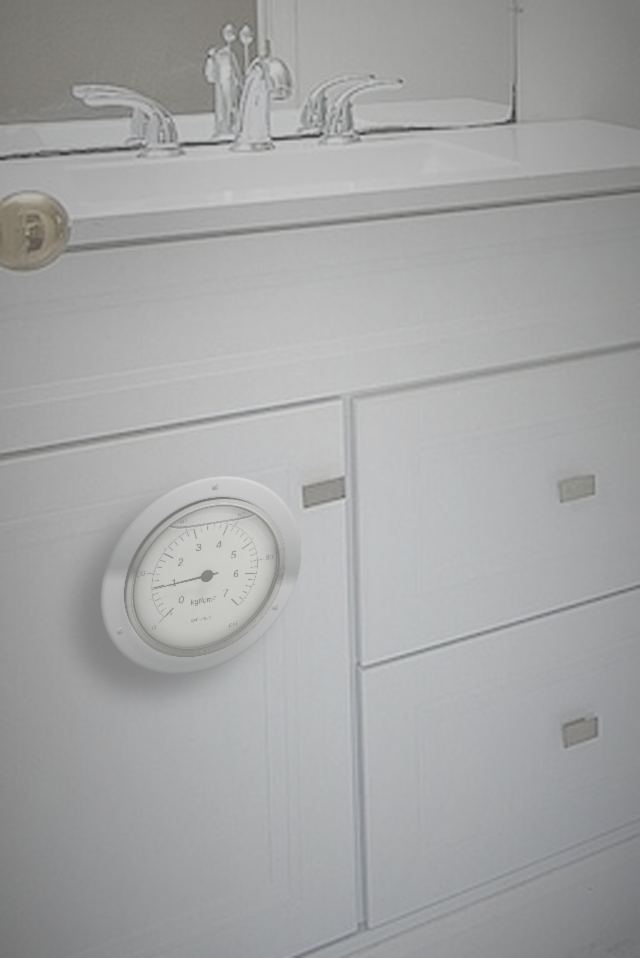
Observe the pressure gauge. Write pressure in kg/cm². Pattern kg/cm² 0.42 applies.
kg/cm² 1
